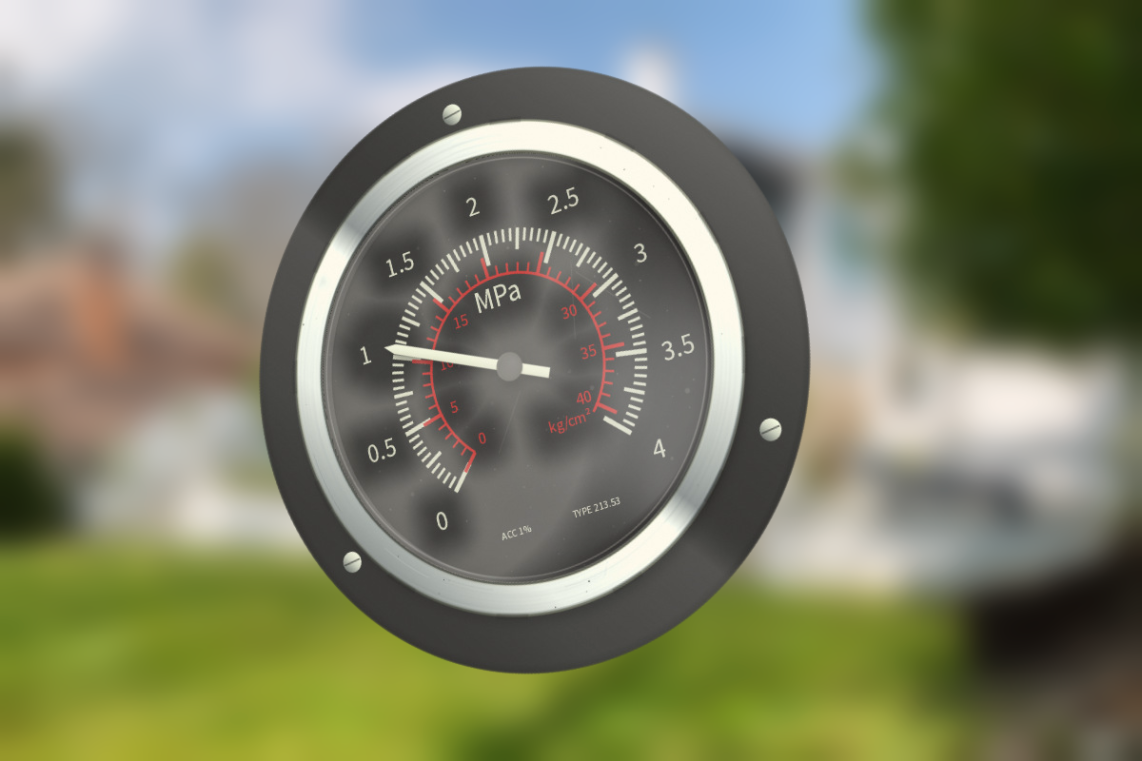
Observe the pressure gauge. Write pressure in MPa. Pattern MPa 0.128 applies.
MPa 1.05
